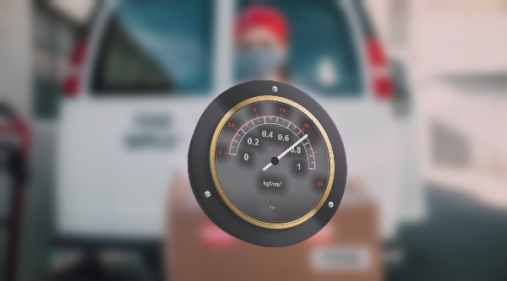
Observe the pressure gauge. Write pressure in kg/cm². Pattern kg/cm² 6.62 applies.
kg/cm² 0.75
